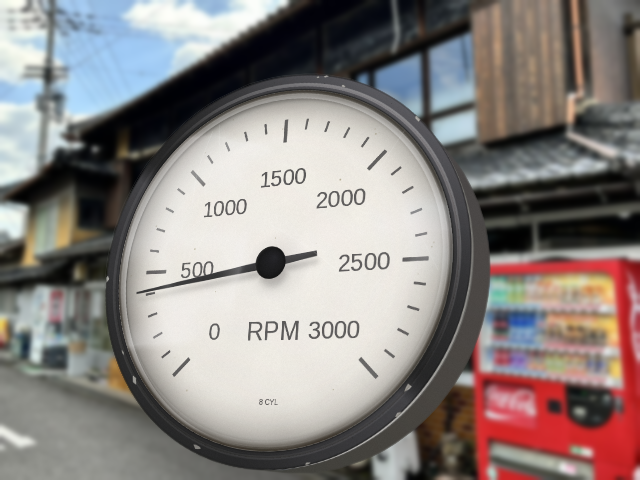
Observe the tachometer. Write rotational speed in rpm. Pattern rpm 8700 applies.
rpm 400
